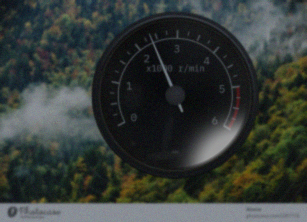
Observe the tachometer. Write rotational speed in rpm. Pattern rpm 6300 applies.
rpm 2375
